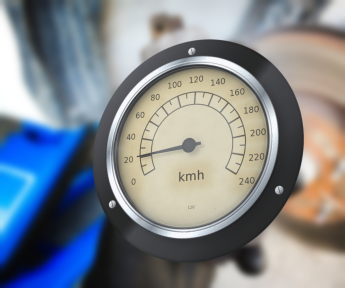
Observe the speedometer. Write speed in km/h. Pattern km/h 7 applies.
km/h 20
